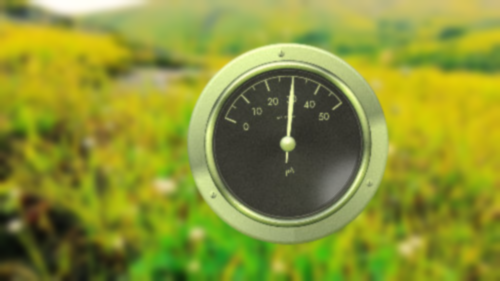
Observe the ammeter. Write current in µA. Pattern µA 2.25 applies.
µA 30
